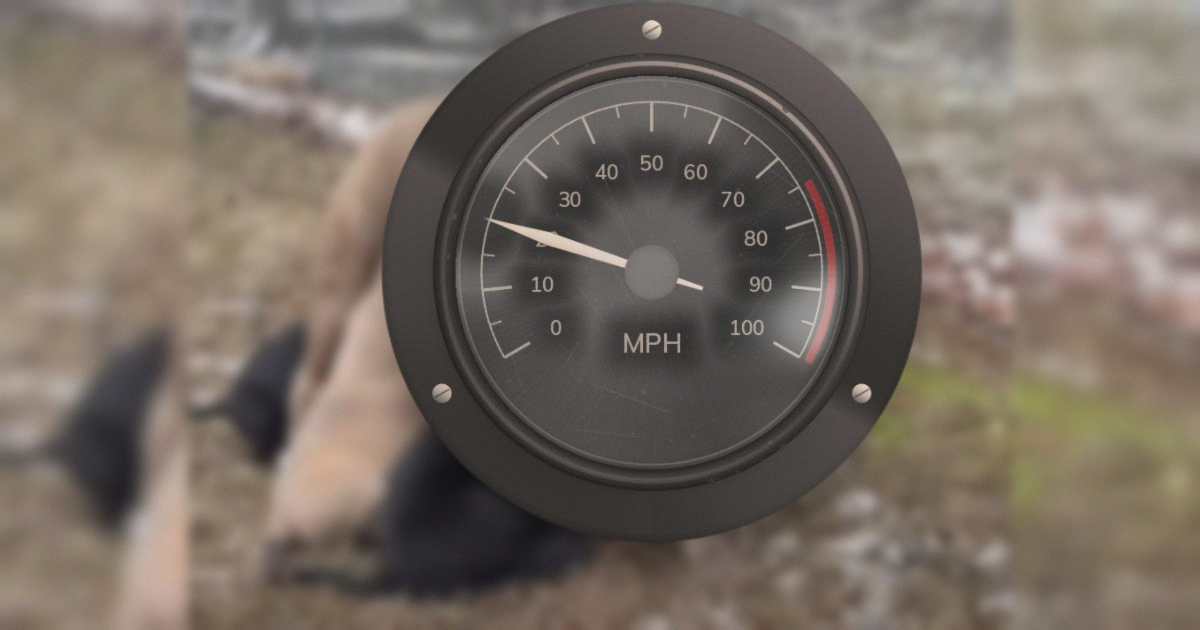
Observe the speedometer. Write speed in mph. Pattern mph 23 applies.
mph 20
